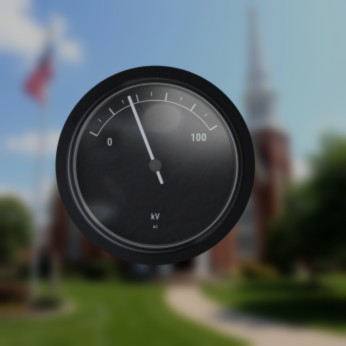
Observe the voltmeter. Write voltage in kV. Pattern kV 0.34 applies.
kV 35
